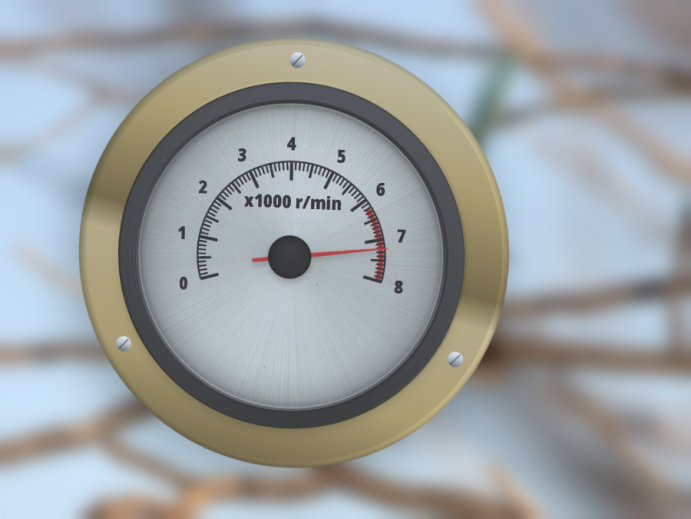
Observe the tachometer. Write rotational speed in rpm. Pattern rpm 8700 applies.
rpm 7200
